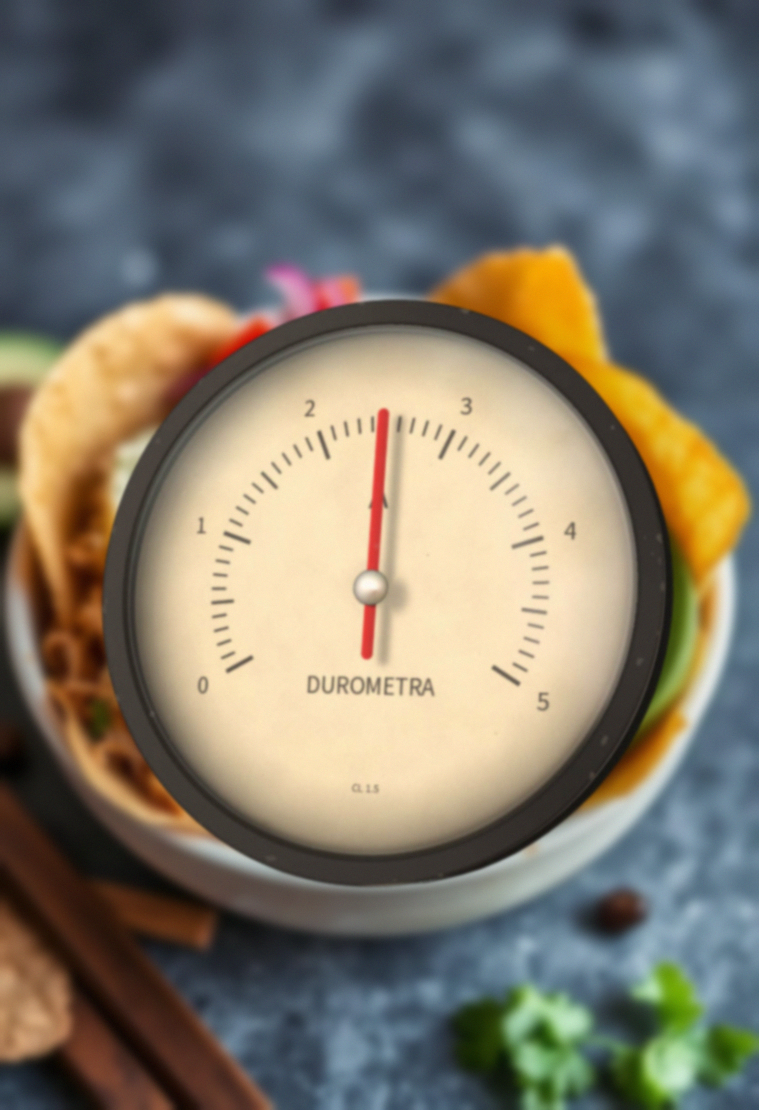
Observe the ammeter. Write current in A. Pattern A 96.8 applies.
A 2.5
